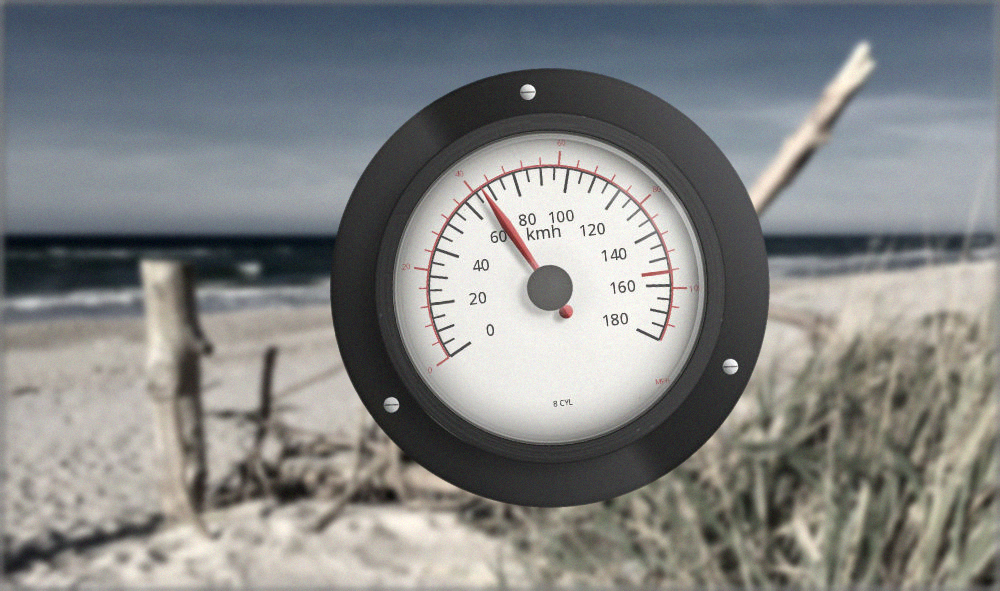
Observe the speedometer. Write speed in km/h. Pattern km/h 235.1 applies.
km/h 67.5
